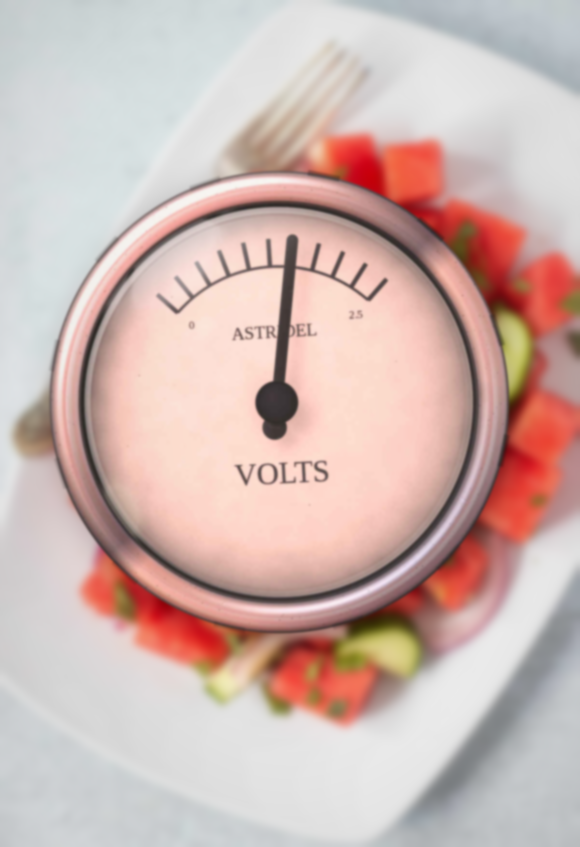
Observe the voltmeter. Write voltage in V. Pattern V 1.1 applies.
V 1.5
